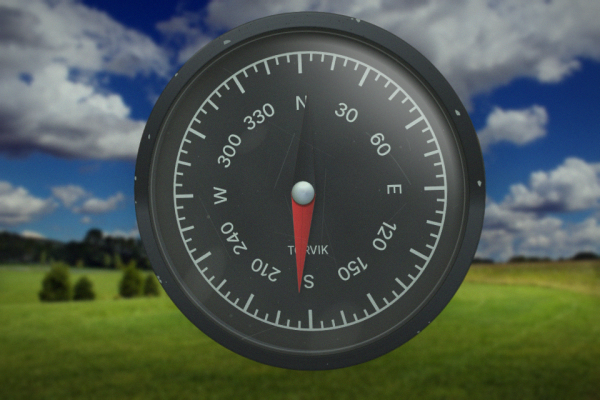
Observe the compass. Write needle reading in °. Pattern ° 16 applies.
° 185
